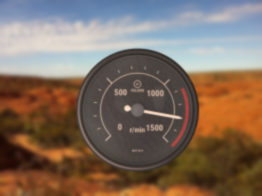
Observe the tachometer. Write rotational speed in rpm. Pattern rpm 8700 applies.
rpm 1300
